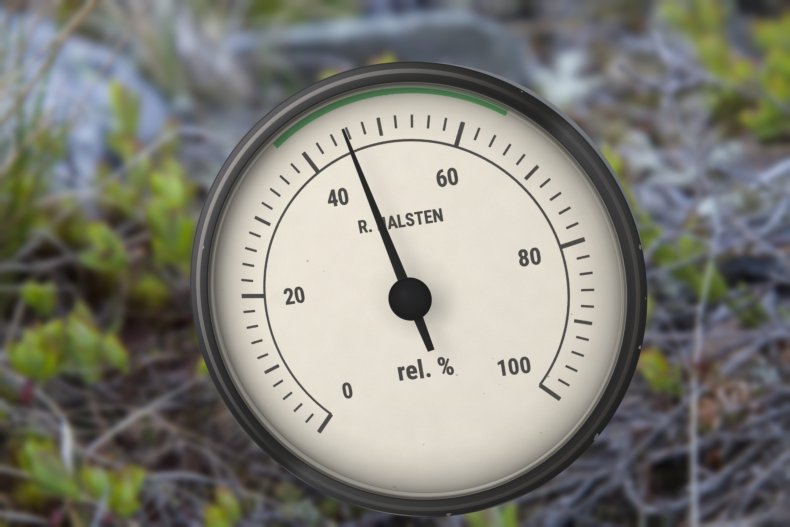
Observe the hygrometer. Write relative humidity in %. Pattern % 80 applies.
% 46
